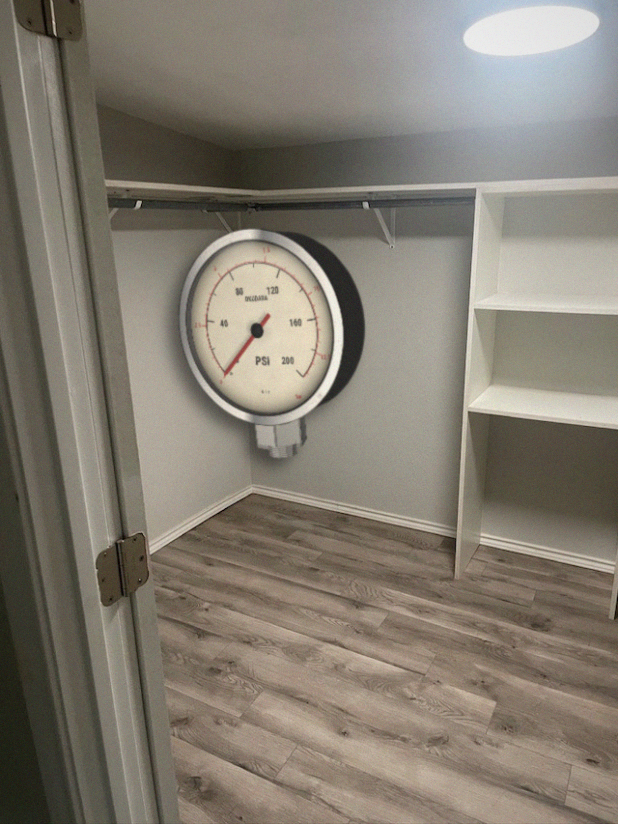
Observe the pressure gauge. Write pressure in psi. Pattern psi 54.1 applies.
psi 0
